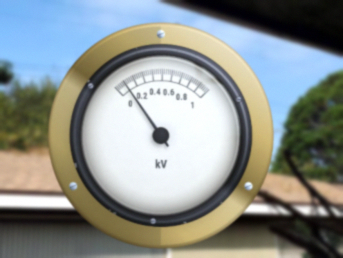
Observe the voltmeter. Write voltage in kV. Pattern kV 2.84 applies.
kV 0.1
